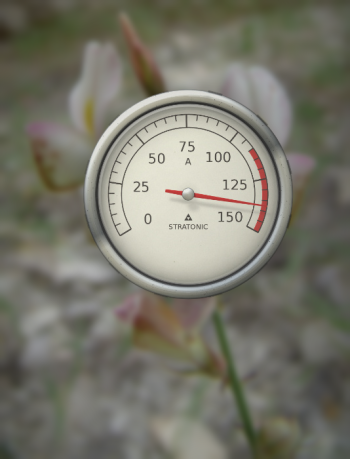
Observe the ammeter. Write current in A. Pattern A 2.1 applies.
A 137.5
